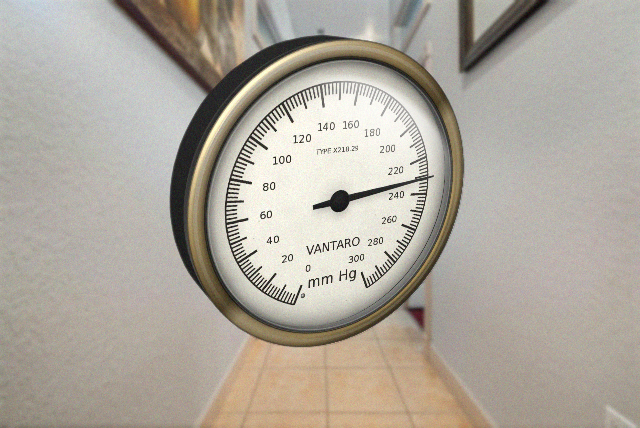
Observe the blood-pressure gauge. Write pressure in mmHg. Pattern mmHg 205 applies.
mmHg 230
